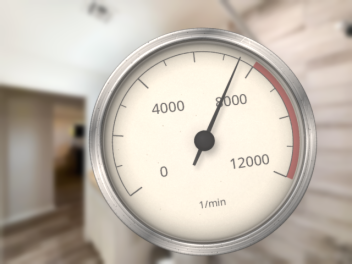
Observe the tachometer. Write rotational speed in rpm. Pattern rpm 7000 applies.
rpm 7500
